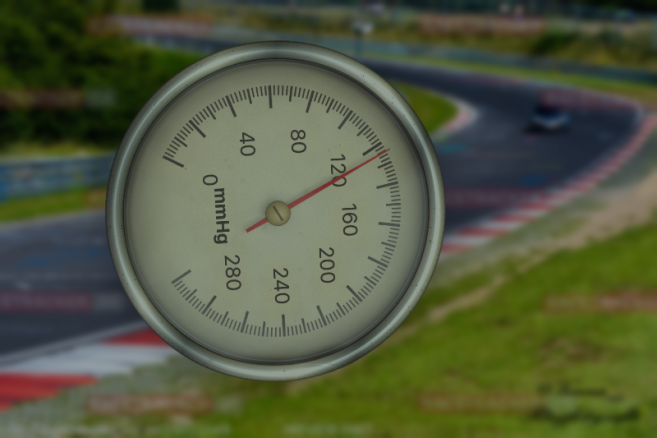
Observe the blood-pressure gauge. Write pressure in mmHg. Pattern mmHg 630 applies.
mmHg 124
